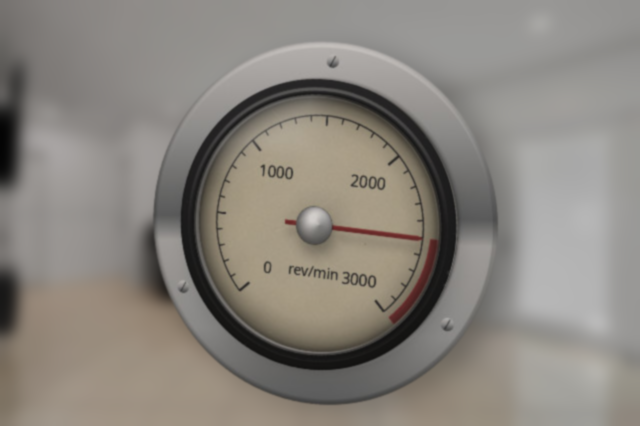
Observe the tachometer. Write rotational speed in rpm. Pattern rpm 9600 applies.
rpm 2500
